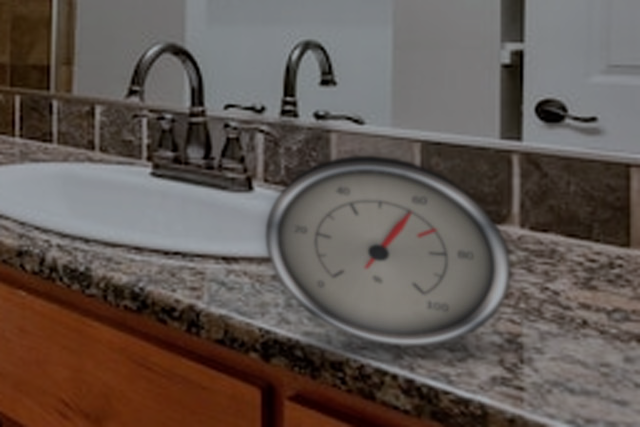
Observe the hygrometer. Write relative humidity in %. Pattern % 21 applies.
% 60
